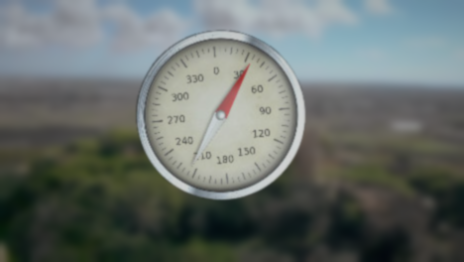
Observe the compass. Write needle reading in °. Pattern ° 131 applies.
° 35
